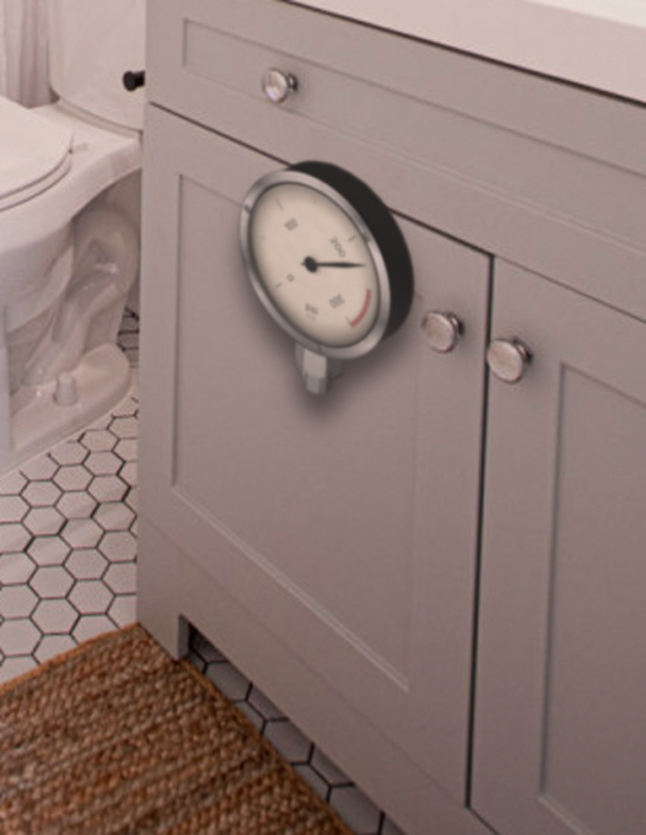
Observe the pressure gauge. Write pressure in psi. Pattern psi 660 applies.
psi 225
